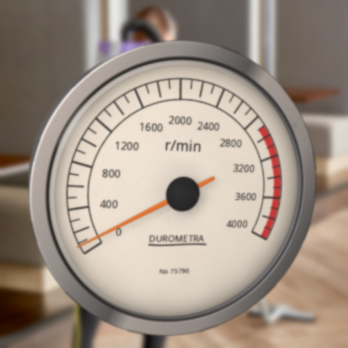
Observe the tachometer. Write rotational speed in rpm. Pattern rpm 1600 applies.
rpm 100
